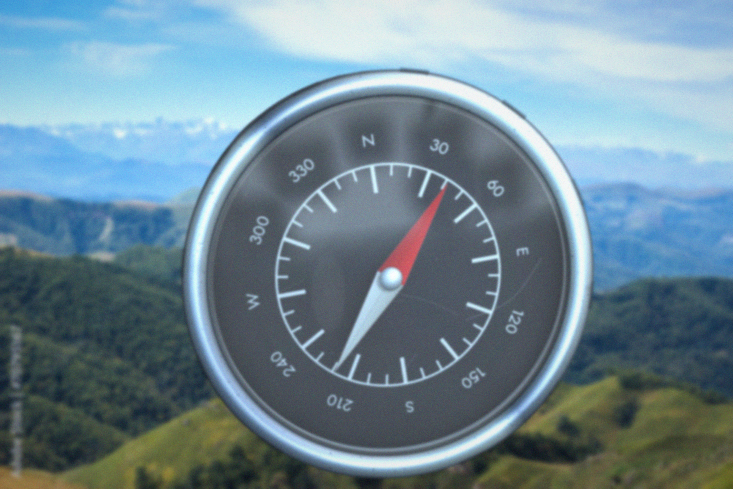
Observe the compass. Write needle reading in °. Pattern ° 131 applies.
° 40
